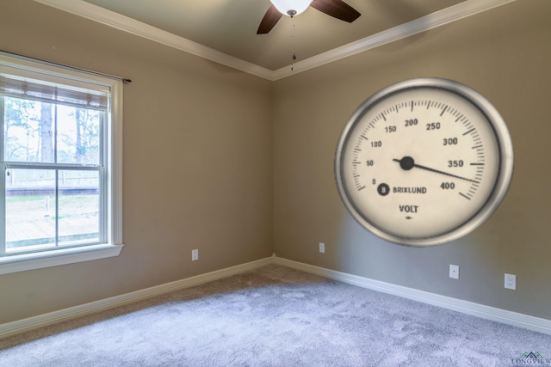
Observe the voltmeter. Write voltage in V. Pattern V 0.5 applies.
V 375
